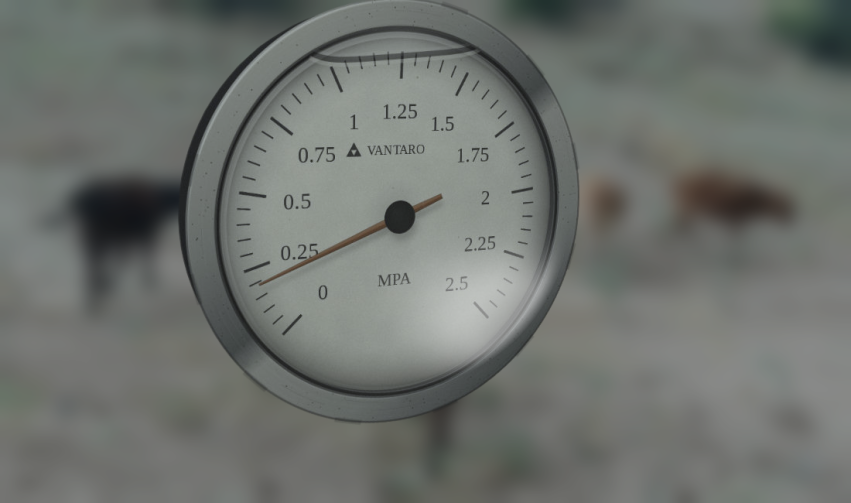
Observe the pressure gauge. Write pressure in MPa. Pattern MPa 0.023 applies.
MPa 0.2
